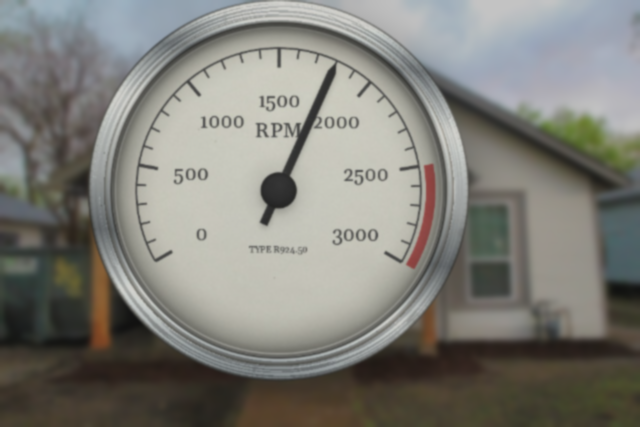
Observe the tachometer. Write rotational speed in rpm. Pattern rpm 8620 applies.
rpm 1800
